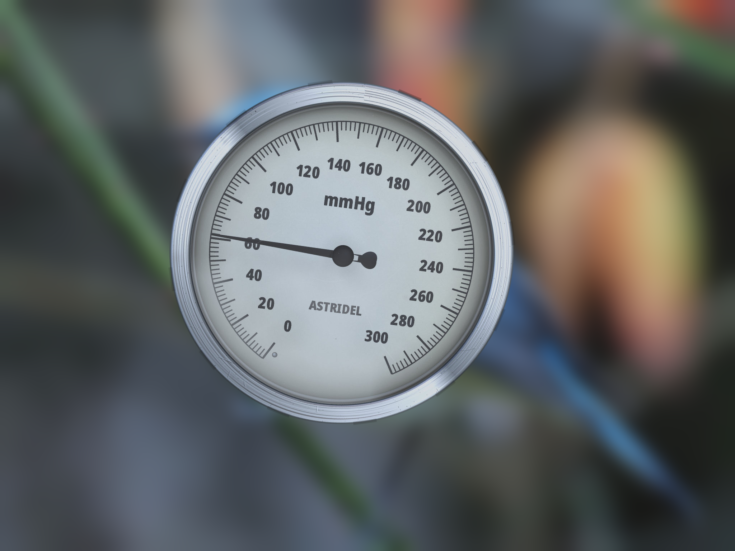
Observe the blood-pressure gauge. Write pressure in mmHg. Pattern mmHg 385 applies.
mmHg 62
